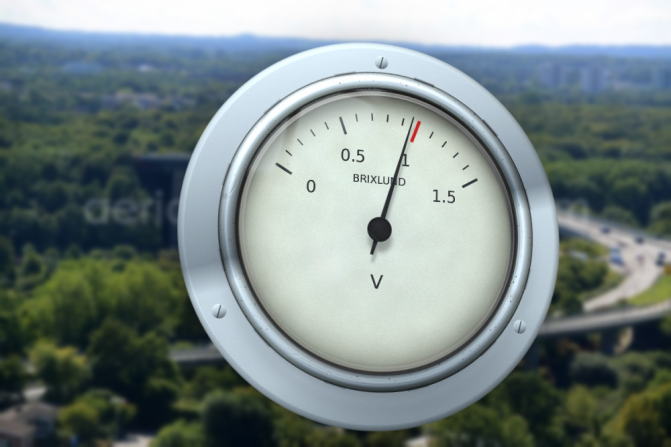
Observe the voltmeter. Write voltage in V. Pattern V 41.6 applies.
V 0.95
